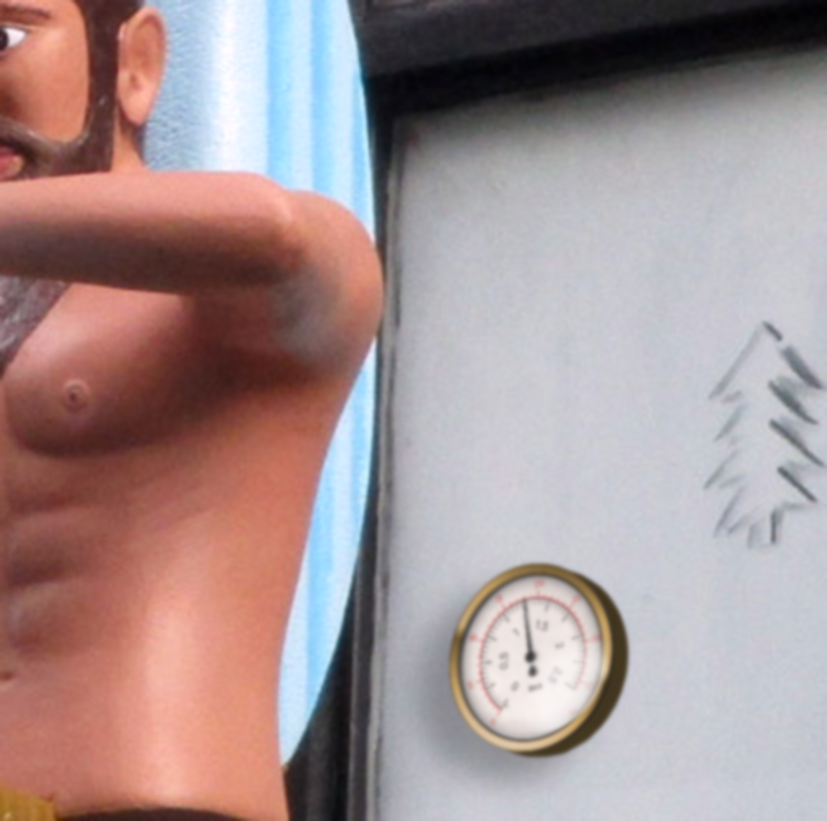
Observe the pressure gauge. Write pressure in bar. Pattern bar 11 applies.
bar 1.25
